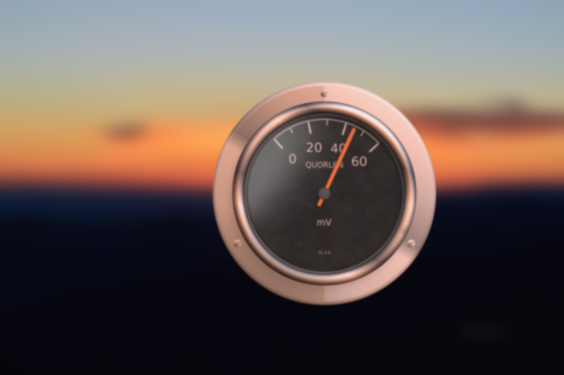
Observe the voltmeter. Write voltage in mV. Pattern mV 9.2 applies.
mV 45
